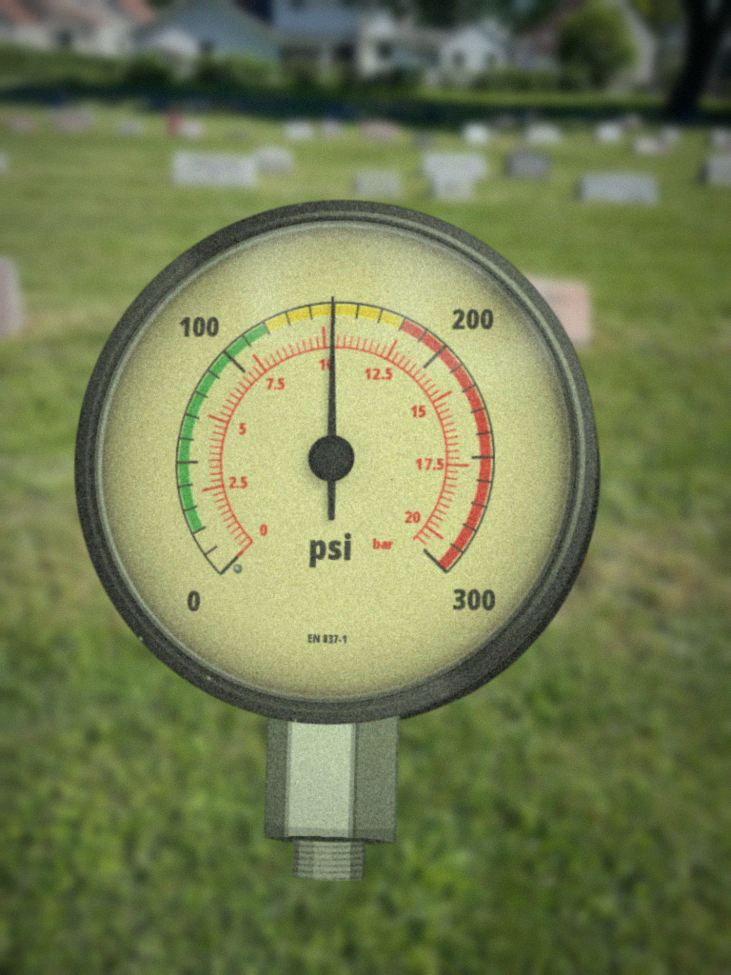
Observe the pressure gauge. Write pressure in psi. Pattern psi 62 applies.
psi 150
